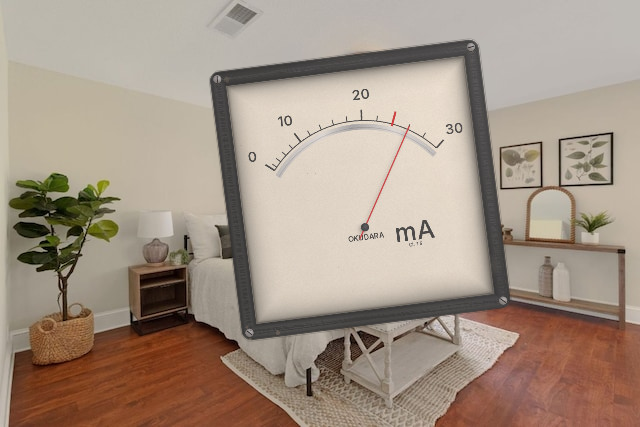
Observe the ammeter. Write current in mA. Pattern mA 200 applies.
mA 26
